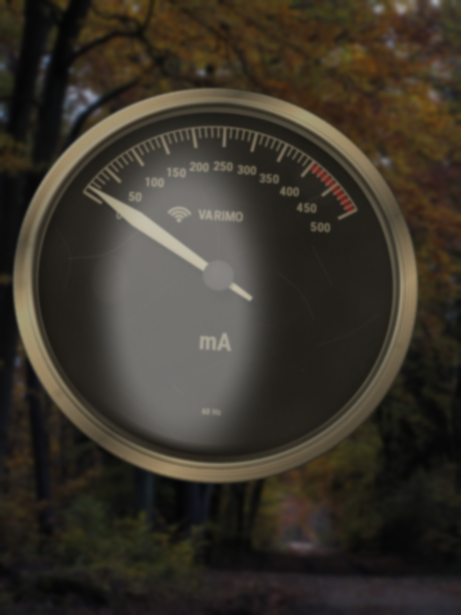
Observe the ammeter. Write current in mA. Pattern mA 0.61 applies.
mA 10
